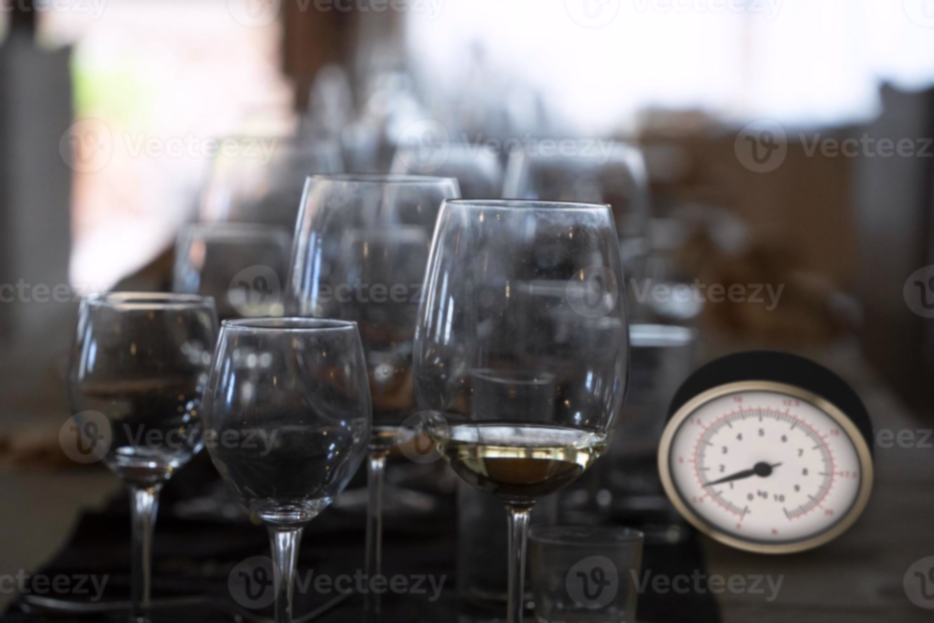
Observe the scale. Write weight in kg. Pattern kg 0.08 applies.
kg 1.5
